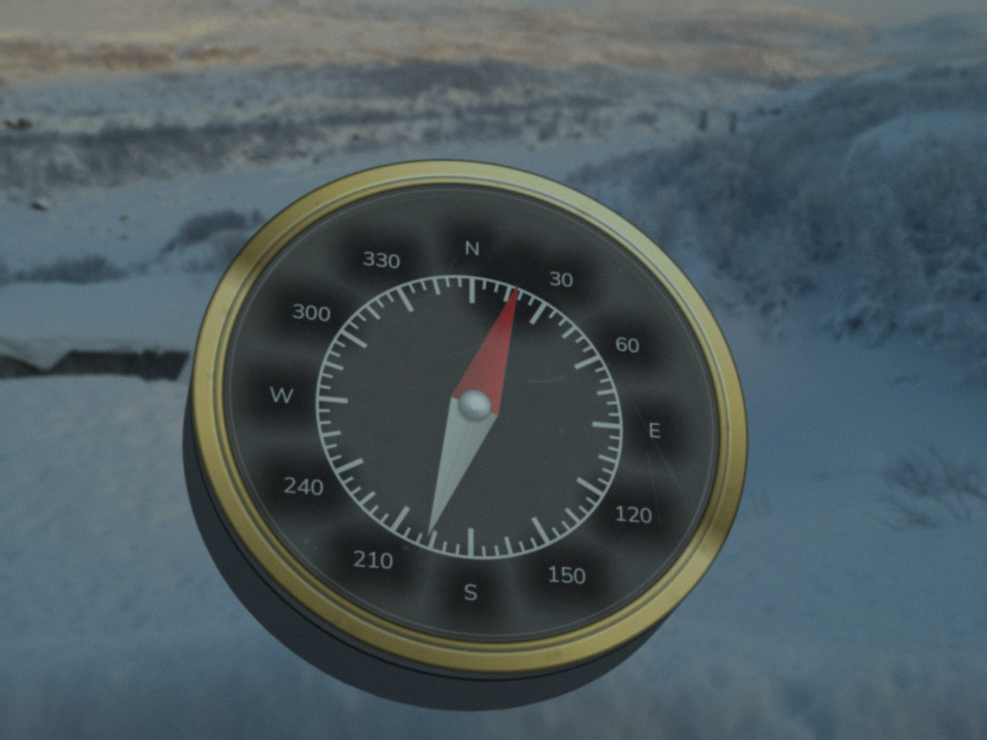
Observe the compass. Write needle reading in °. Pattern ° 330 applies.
° 17.5
